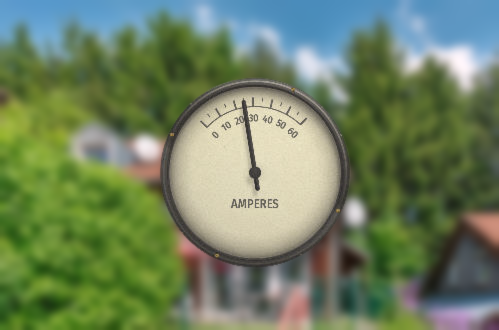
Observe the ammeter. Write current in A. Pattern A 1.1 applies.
A 25
